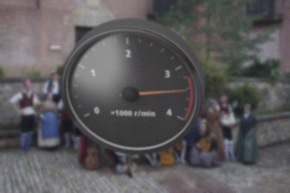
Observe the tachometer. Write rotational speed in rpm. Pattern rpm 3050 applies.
rpm 3400
